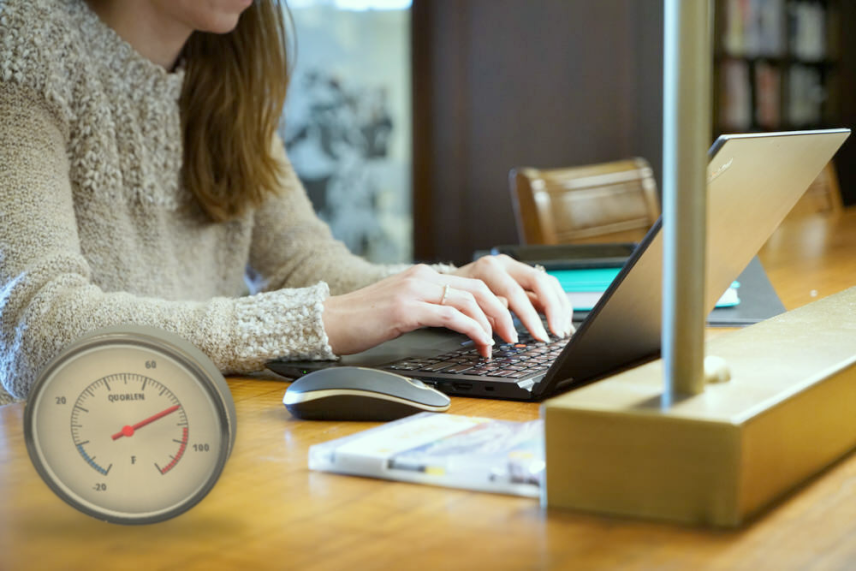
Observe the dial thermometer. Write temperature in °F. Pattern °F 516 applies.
°F 80
